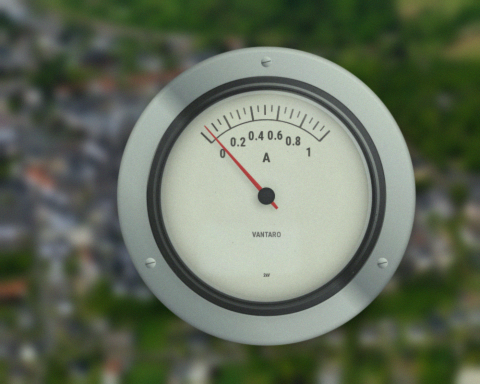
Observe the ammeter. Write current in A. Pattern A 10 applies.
A 0.05
